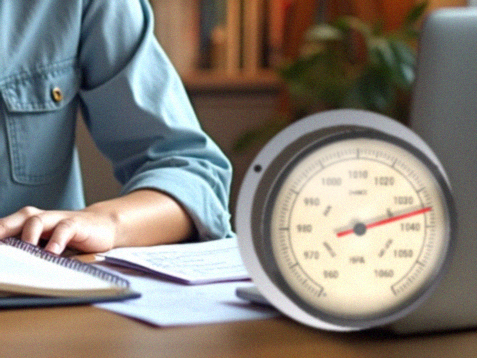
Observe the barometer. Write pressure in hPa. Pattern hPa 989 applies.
hPa 1035
